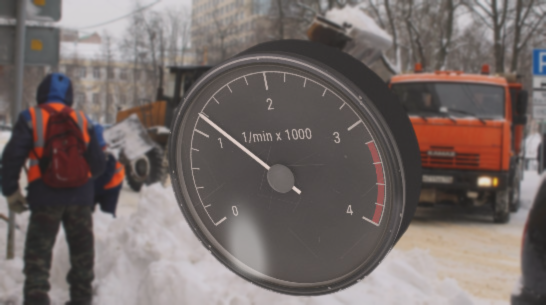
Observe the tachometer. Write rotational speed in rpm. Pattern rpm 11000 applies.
rpm 1200
